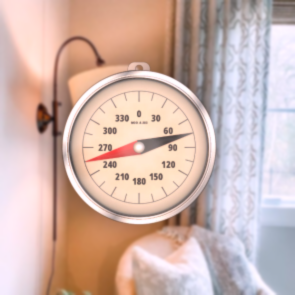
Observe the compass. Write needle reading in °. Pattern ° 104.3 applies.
° 255
